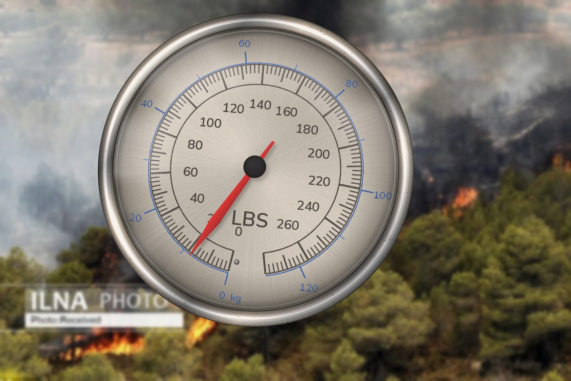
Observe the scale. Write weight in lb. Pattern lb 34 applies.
lb 18
